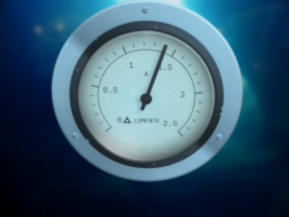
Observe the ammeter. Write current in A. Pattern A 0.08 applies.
A 1.4
